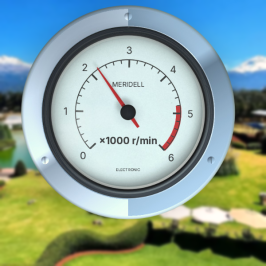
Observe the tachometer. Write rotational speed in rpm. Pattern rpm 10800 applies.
rpm 2200
